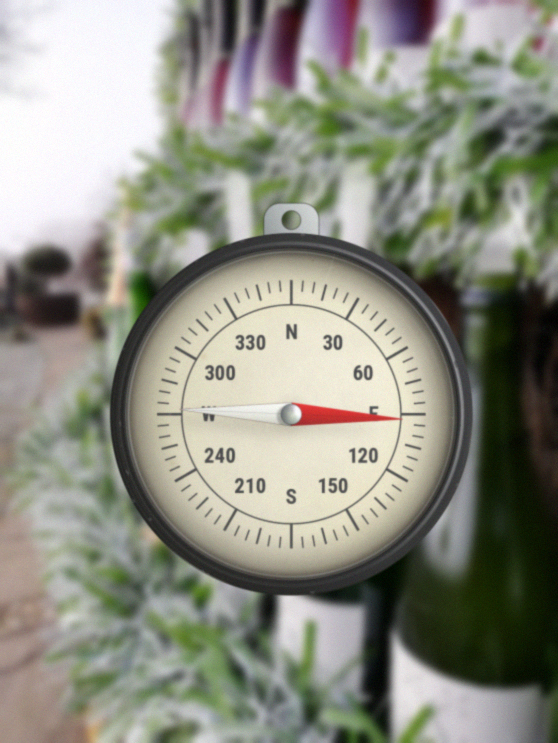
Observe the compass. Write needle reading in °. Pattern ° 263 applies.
° 92.5
